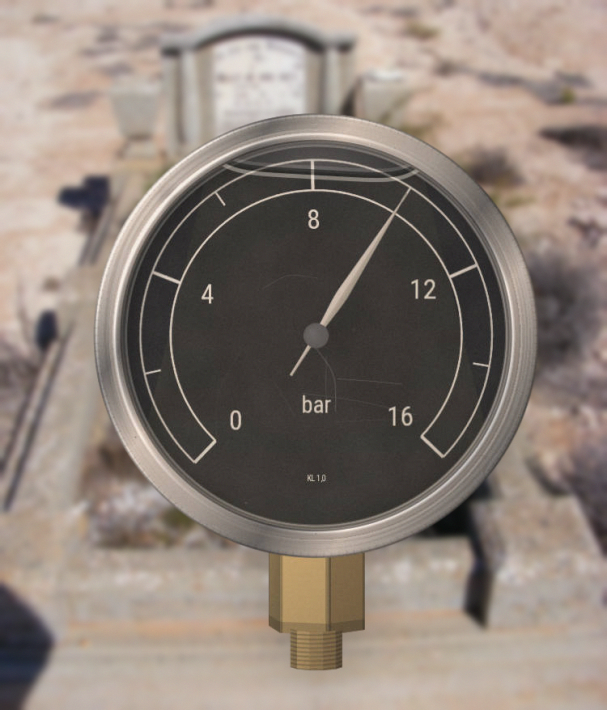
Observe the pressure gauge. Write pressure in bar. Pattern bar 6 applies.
bar 10
